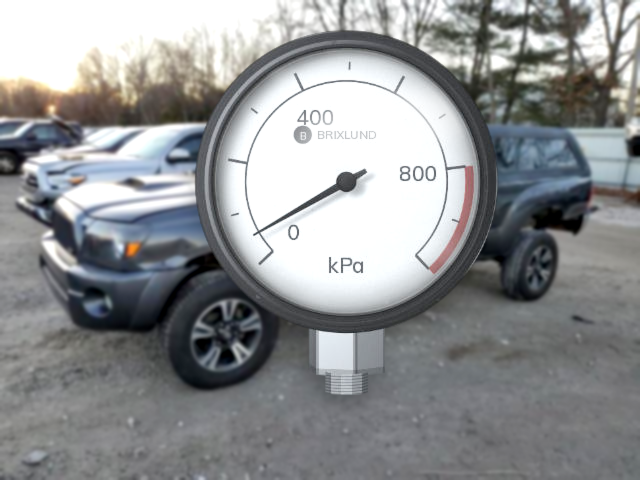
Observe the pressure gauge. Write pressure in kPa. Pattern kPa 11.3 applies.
kPa 50
